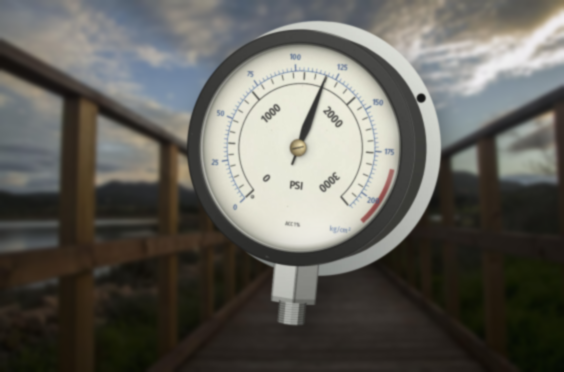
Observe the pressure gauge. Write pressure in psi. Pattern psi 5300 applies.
psi 1700
